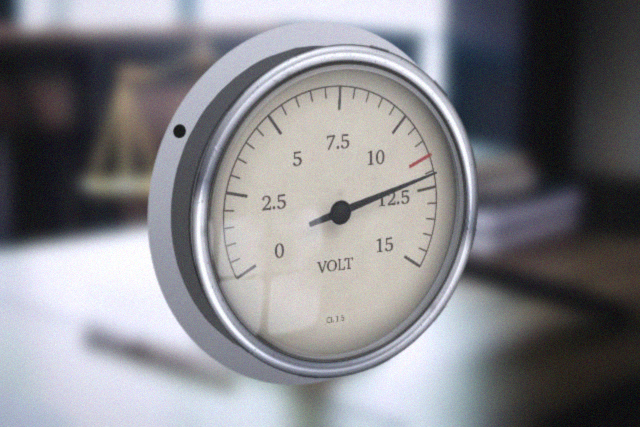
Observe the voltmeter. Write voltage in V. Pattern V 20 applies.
V 12
